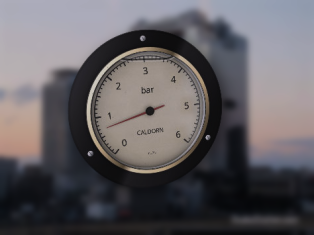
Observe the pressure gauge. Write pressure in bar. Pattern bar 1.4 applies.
bar 0.7
